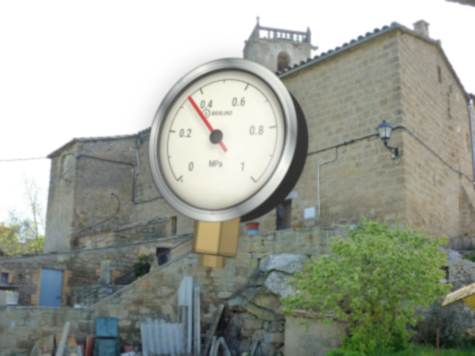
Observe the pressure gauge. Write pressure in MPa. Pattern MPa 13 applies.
MPa 0.35
